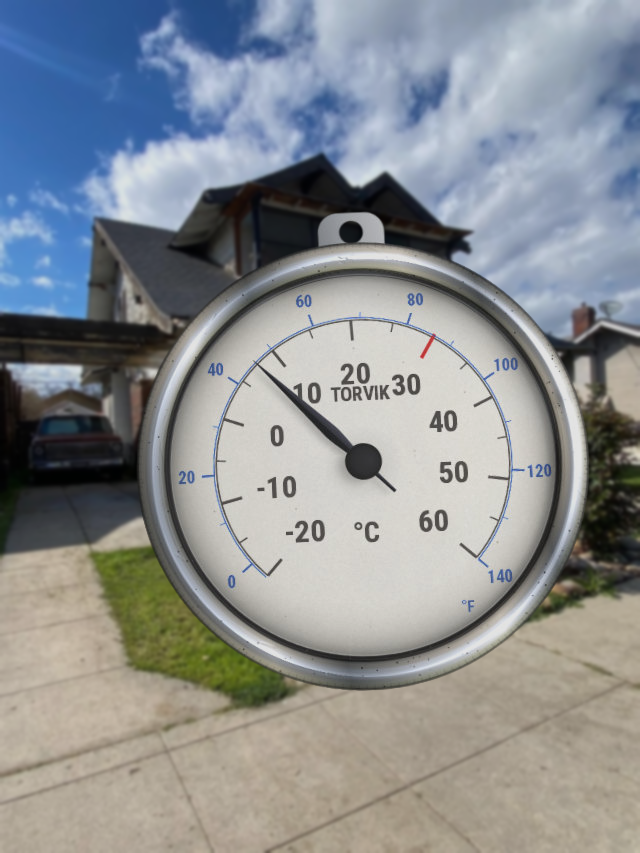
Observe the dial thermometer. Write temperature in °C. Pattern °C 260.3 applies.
°C 7.5
